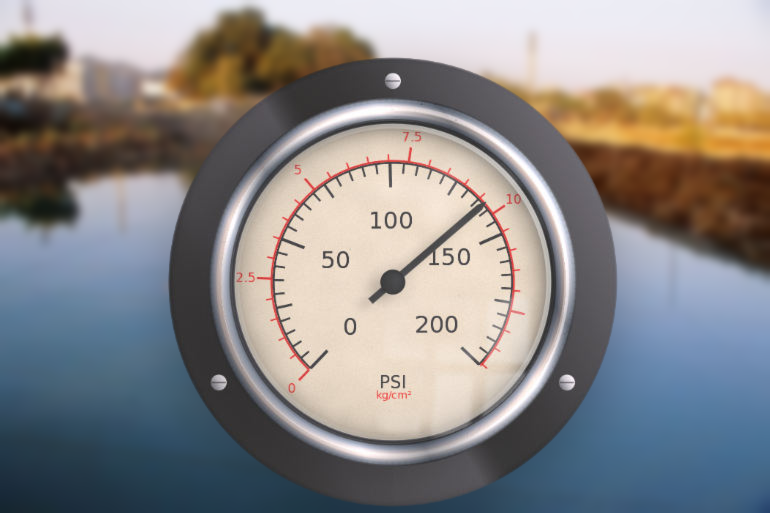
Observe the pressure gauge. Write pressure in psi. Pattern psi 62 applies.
psi 137.5
